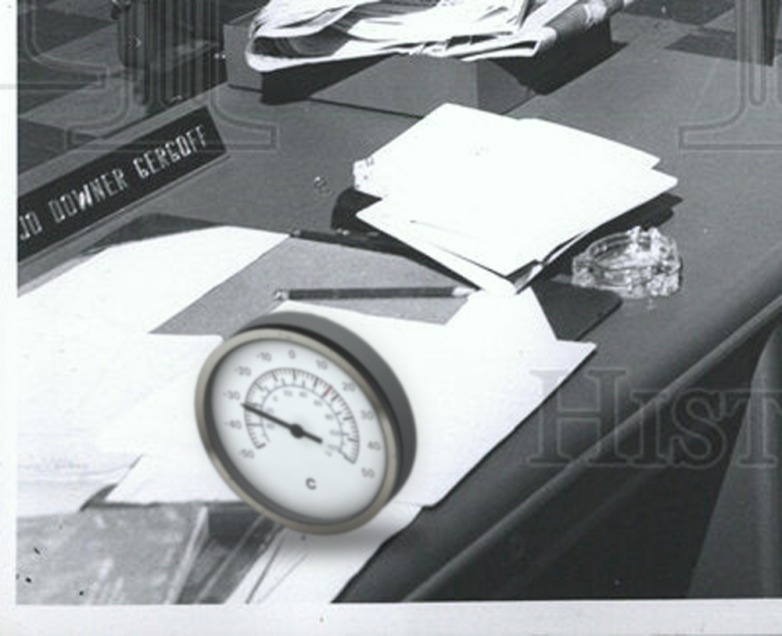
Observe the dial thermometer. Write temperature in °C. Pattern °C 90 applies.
°C -30
